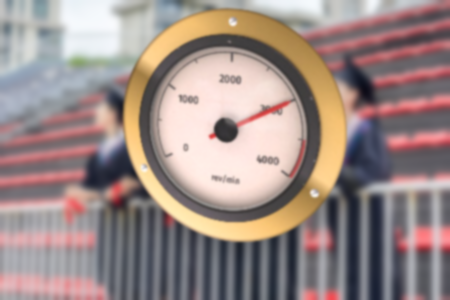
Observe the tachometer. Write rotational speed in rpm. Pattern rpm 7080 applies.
rpm 3000
